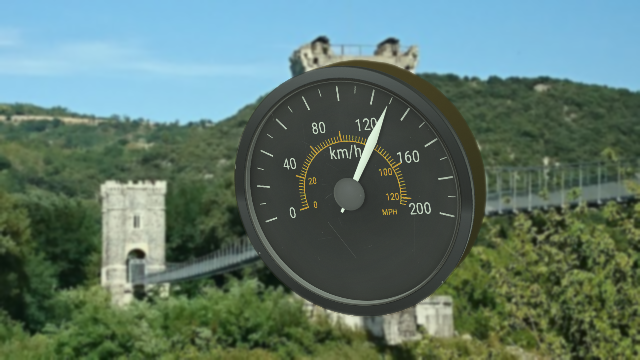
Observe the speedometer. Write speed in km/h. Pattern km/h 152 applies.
km/h 130
